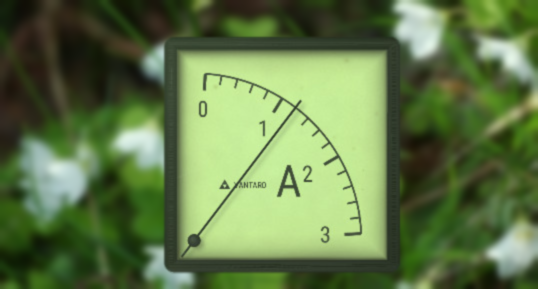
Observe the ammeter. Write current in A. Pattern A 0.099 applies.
A 1.2
